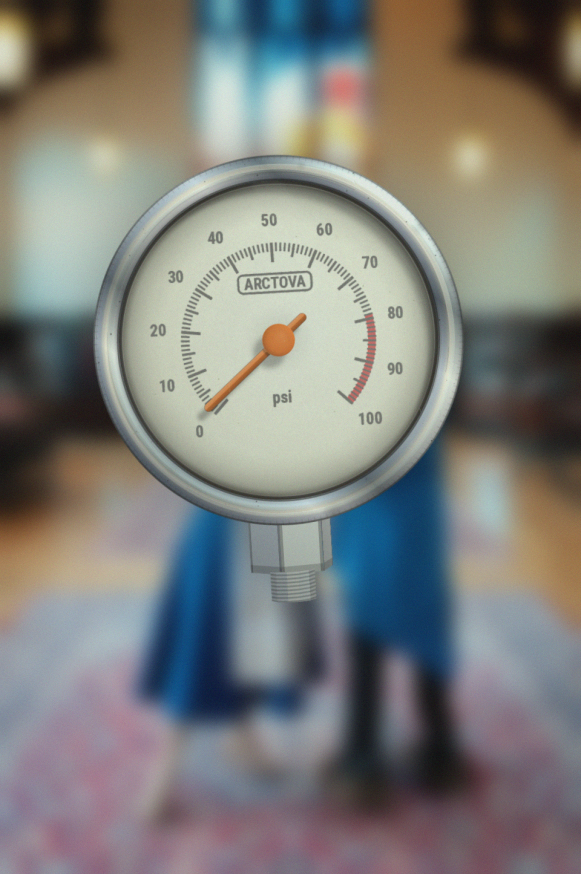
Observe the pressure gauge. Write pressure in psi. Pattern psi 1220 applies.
psi 2
